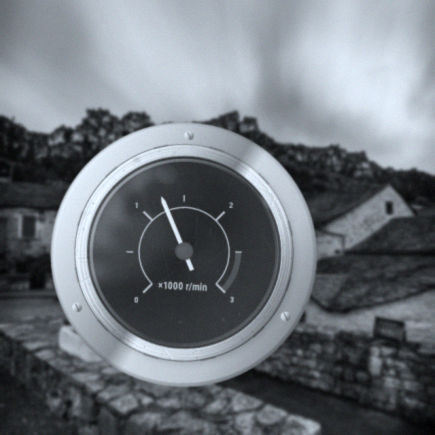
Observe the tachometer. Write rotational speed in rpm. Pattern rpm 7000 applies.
rpm 1250
